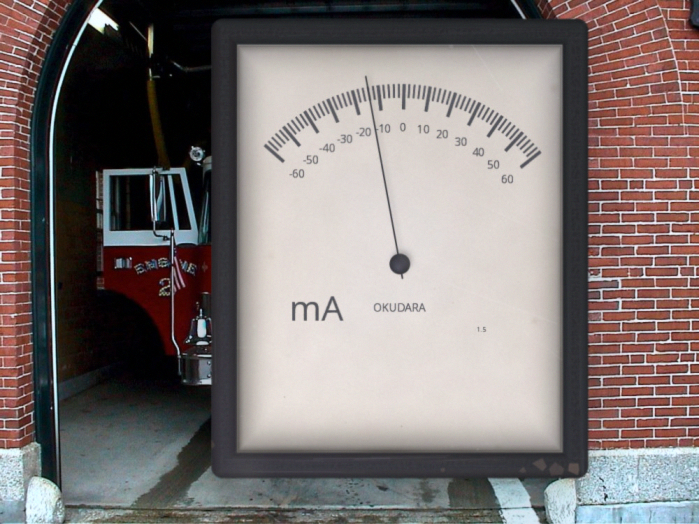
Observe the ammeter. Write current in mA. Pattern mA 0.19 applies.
mA -14
